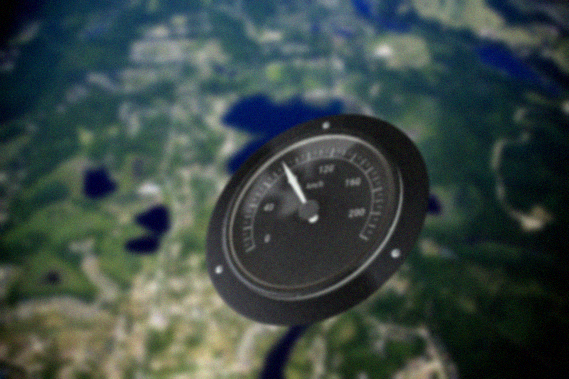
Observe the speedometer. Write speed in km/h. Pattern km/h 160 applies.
km/h 80
